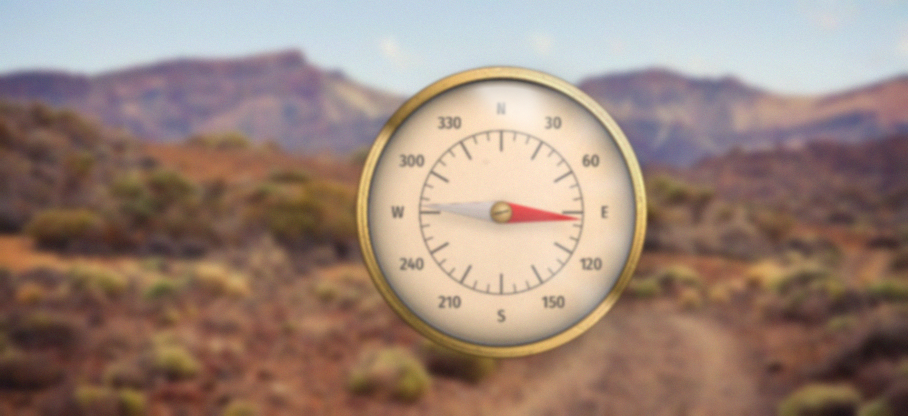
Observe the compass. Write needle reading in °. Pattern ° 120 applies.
° 95
